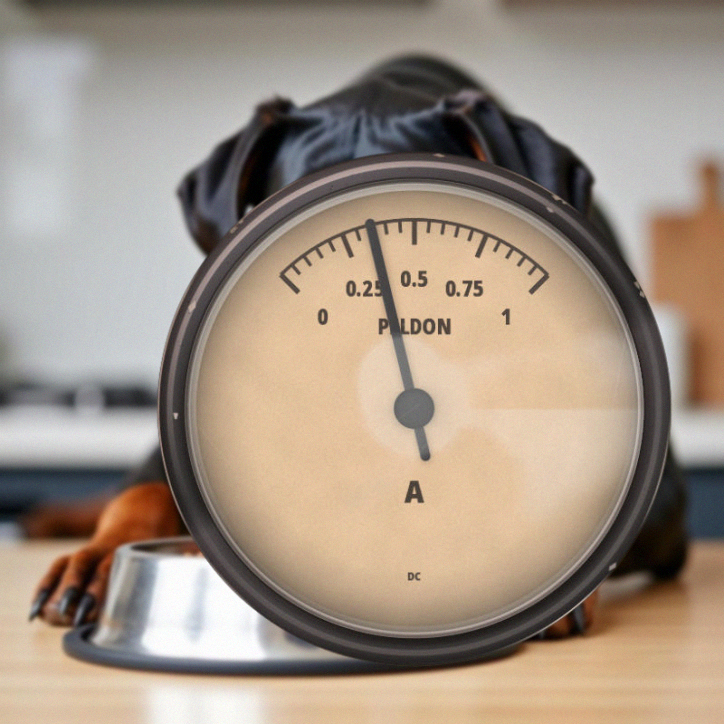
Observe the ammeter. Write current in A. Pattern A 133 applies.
A 0.35
